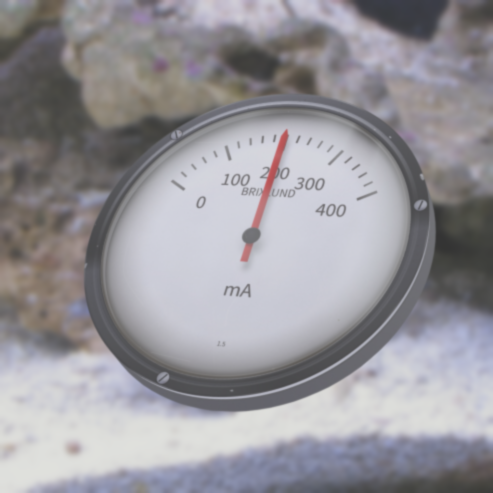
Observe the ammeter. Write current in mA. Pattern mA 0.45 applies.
mA 200
